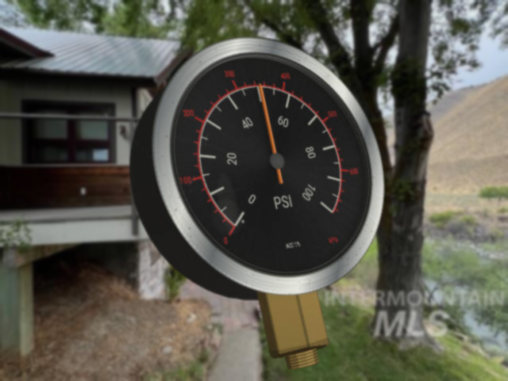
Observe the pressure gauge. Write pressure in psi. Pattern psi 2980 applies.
psi 50
